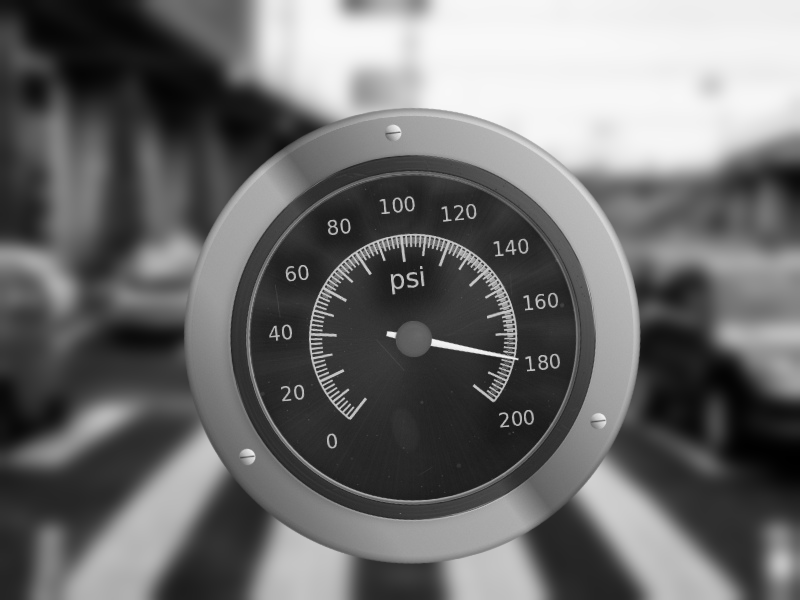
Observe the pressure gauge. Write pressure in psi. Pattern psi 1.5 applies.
psi 180
